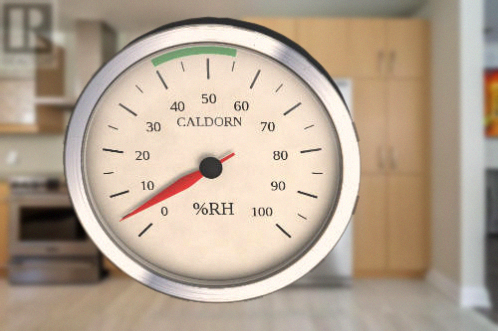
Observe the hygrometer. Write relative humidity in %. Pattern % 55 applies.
% 5
